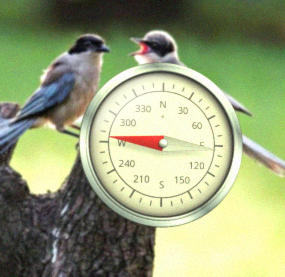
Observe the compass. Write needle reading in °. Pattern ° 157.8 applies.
° 275
